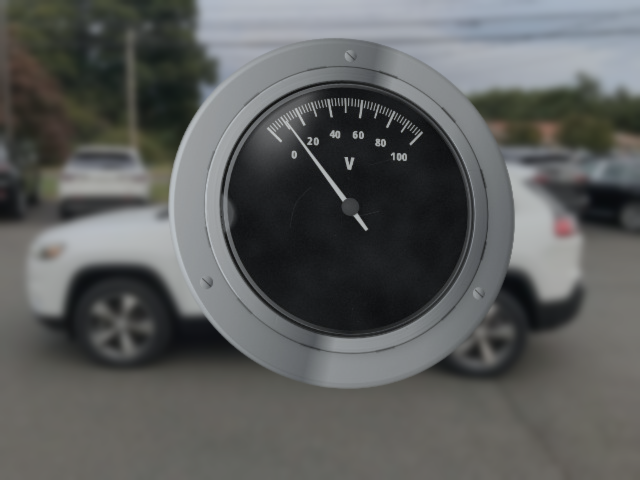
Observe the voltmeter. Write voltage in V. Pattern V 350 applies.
V 10
